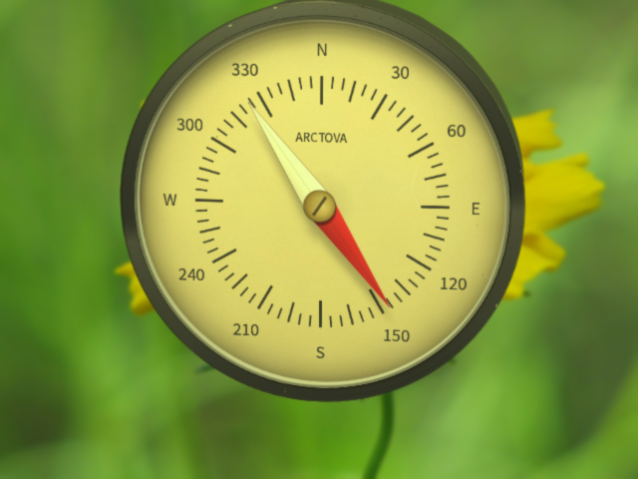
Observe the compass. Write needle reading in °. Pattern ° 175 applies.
° 145
